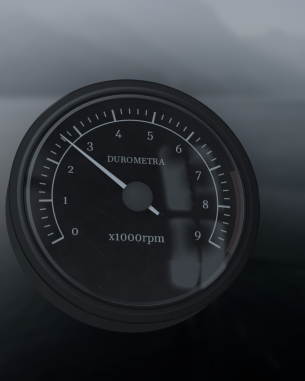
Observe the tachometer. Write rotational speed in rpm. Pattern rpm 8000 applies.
rpm 2600
